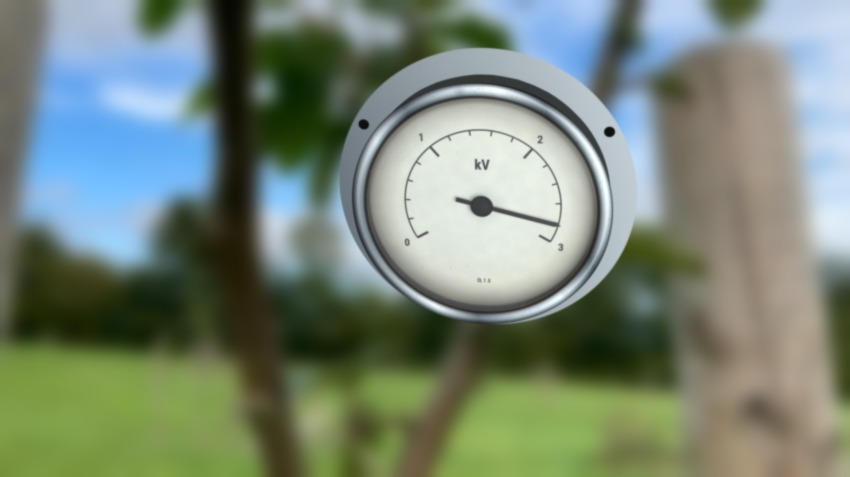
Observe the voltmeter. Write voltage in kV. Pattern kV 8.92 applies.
kV 2.8
